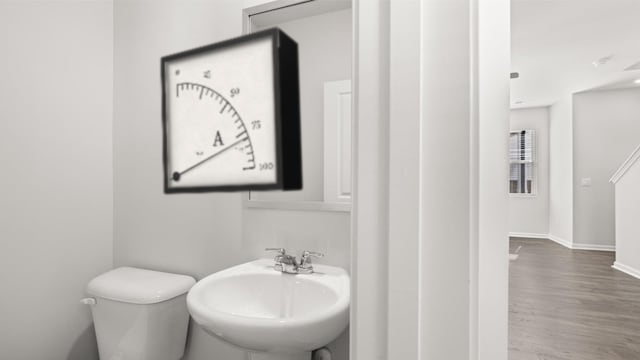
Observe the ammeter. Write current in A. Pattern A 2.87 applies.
A 80
